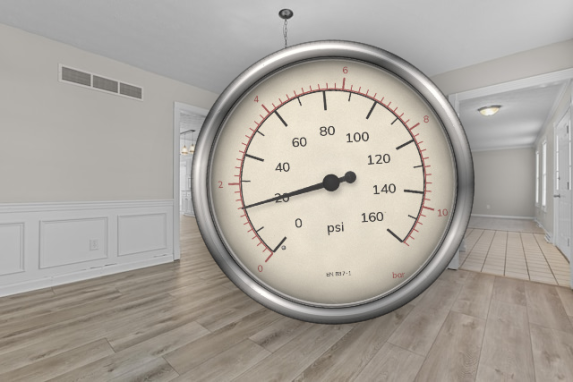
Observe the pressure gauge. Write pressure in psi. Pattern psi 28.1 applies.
psi 20
